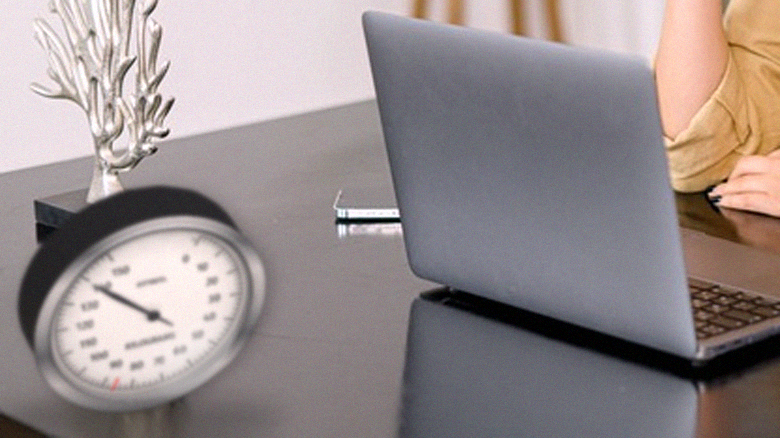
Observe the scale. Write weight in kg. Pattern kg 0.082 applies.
kg 140
